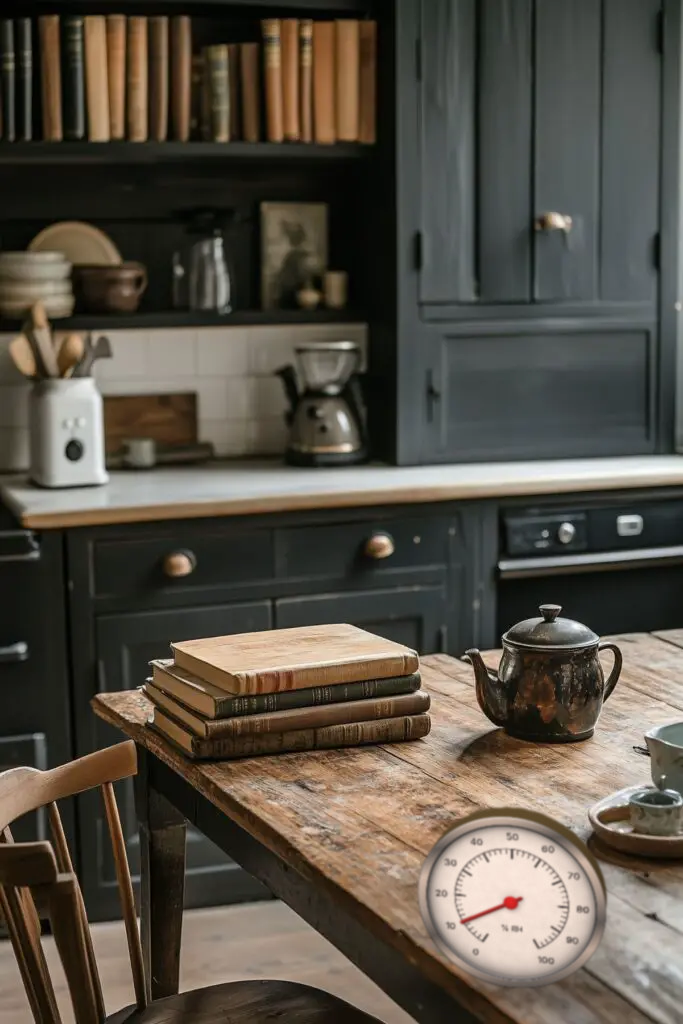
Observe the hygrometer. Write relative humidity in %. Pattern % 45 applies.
% 10
